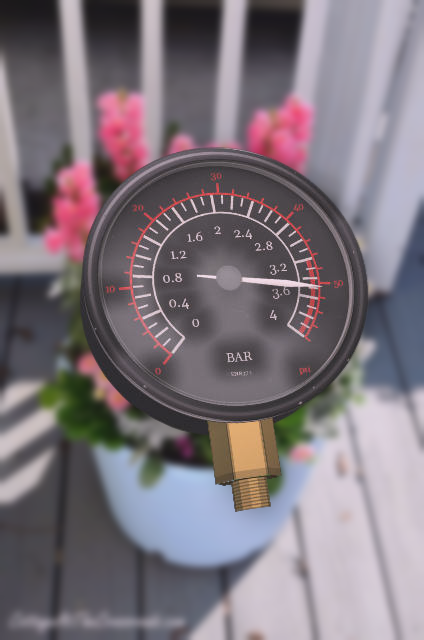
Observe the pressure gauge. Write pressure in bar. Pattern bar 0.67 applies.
bar 3.5
